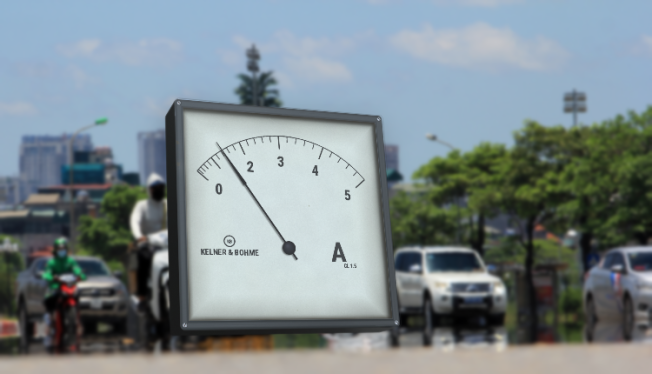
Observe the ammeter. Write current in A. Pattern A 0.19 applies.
A 1.4
